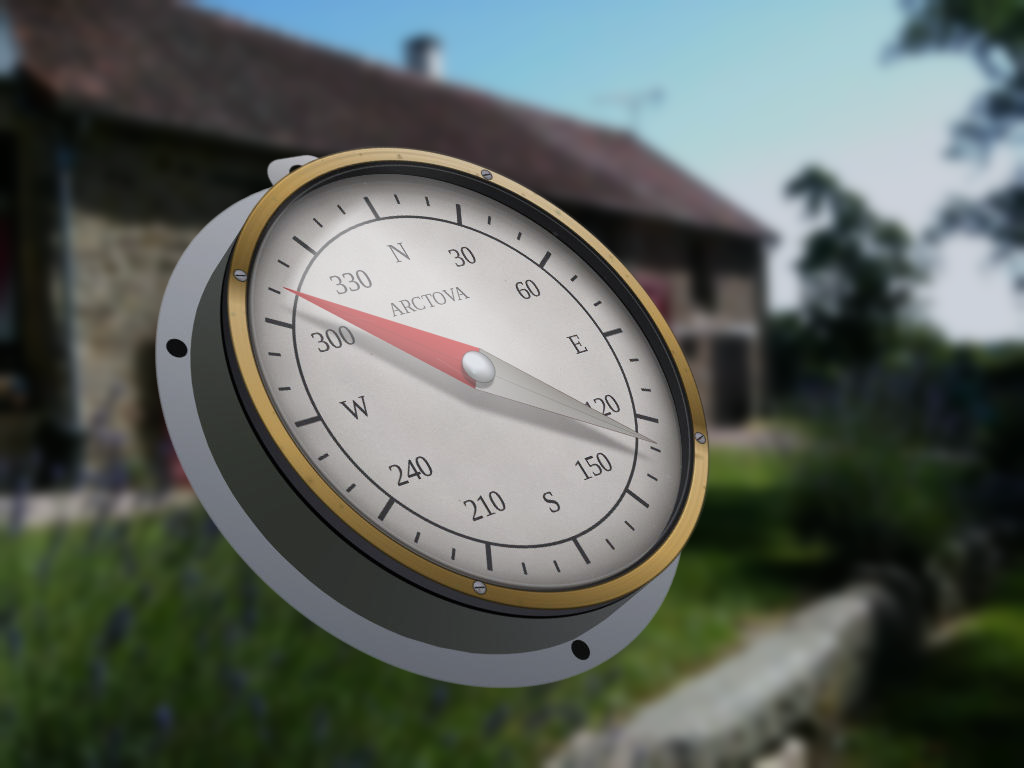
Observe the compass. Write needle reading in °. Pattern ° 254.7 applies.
° 310
